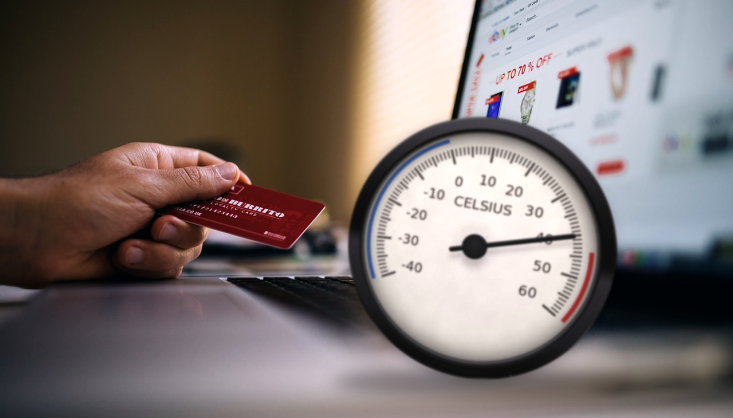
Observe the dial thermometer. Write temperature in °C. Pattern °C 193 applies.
°C 40
